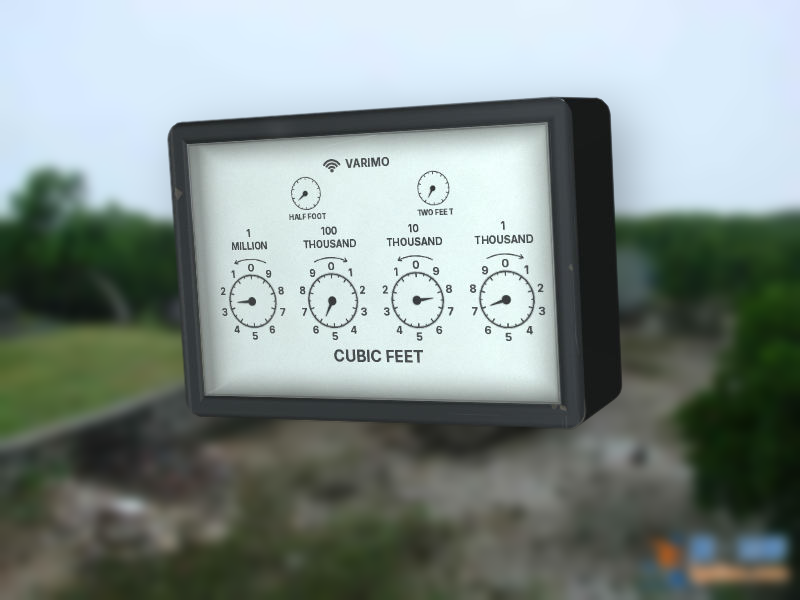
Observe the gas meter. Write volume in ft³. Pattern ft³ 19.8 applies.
ft³ 257700
